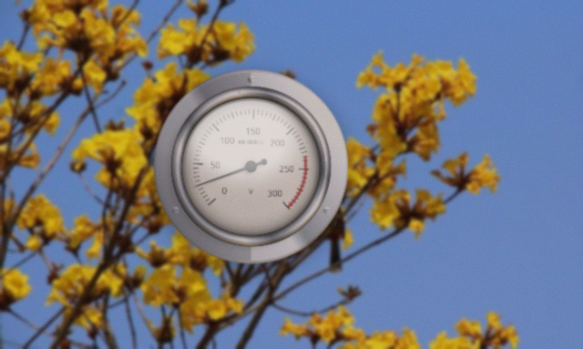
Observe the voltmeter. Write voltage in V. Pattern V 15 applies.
V 25
